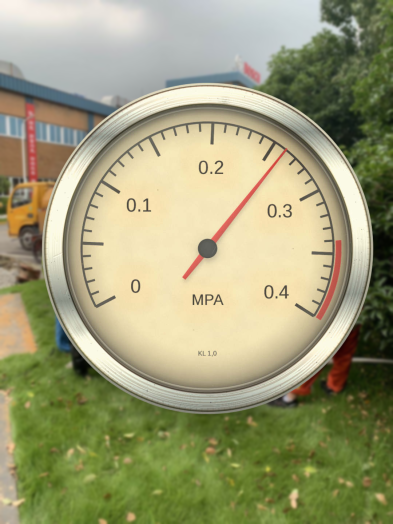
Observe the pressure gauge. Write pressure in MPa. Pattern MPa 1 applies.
MPa 0.26
